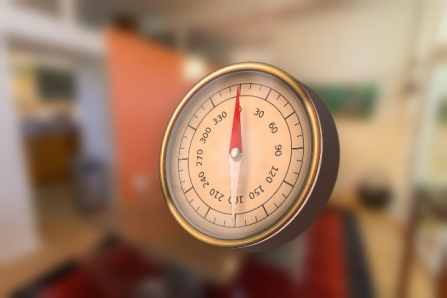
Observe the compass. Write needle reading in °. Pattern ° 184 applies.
° 0
